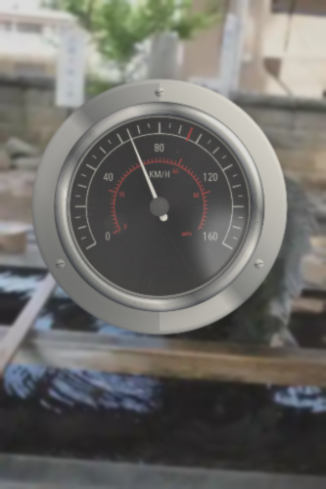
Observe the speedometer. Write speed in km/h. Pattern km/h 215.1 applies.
km/h 65
